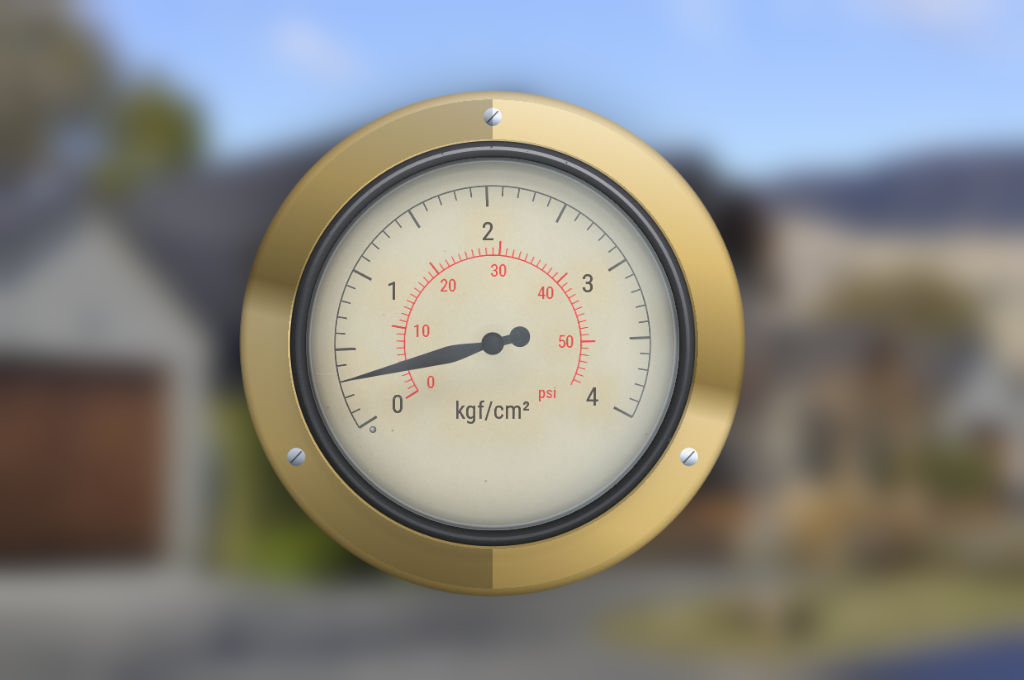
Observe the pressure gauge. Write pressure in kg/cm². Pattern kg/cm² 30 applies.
kg/cm² 0.3
